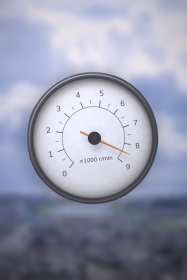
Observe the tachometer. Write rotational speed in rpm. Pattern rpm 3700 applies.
rpm 8500
